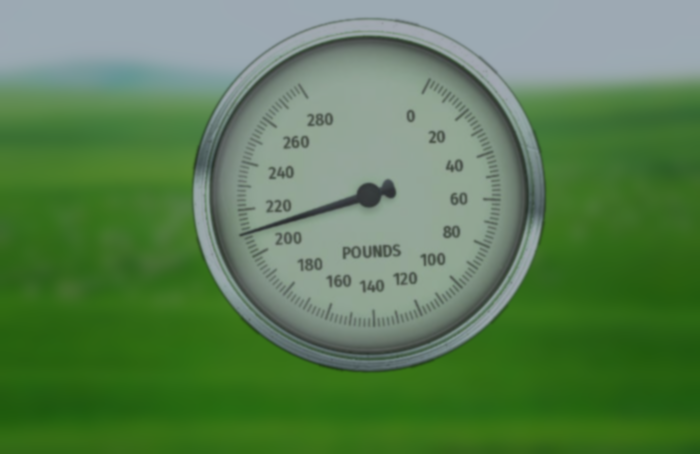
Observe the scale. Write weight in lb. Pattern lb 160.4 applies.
lb 210
